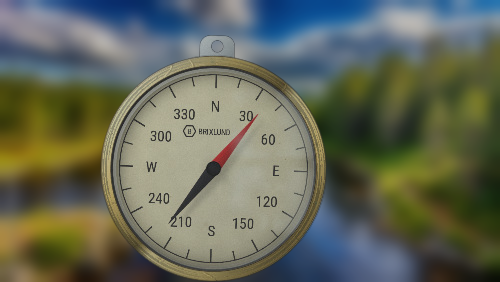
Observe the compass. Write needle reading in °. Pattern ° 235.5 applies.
° 37.5
